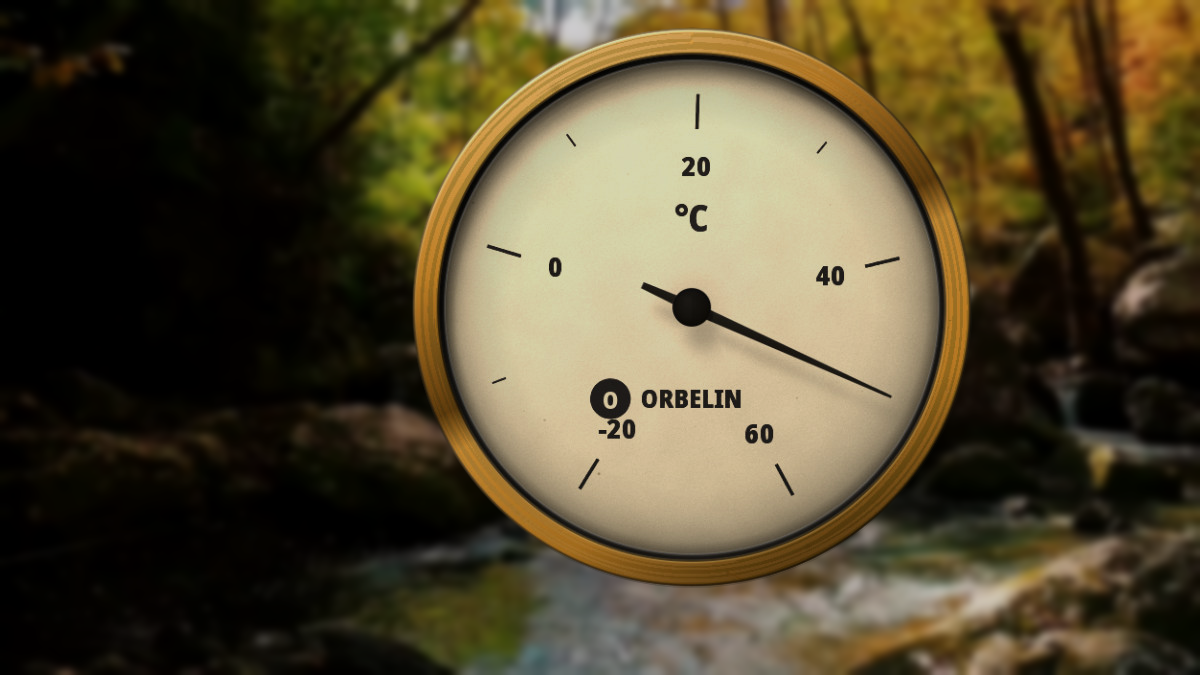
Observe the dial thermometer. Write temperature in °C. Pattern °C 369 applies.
°C 50
